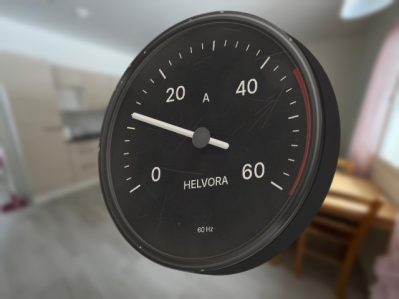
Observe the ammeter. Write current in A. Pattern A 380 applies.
A 12
